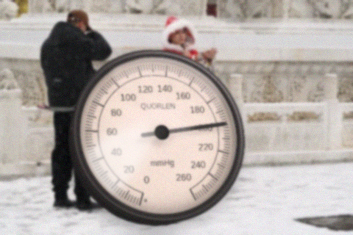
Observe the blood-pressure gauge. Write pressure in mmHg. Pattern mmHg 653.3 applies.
mmHg 200
